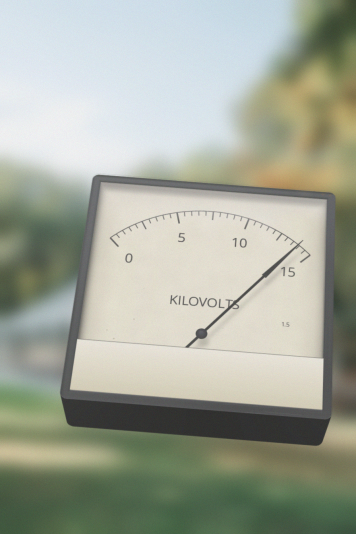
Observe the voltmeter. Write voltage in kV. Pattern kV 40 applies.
kV 14
